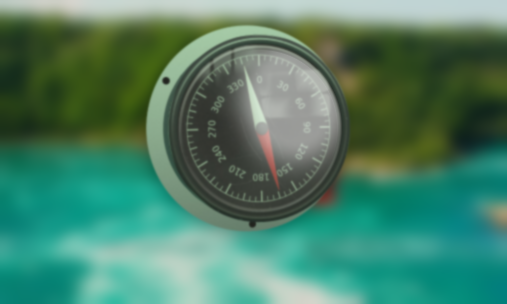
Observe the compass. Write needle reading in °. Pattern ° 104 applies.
° 165
